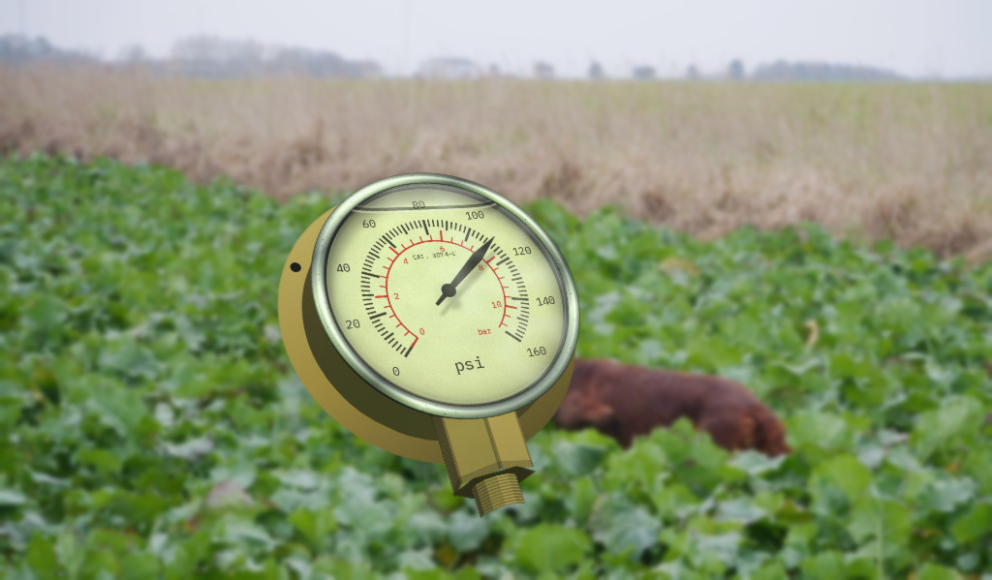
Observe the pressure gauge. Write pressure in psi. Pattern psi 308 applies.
psi 110
